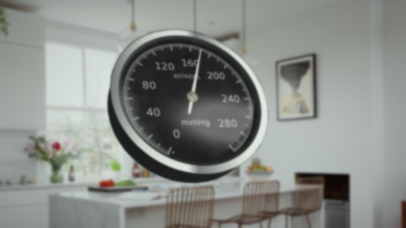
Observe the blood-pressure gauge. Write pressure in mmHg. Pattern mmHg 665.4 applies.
mmHg 170
